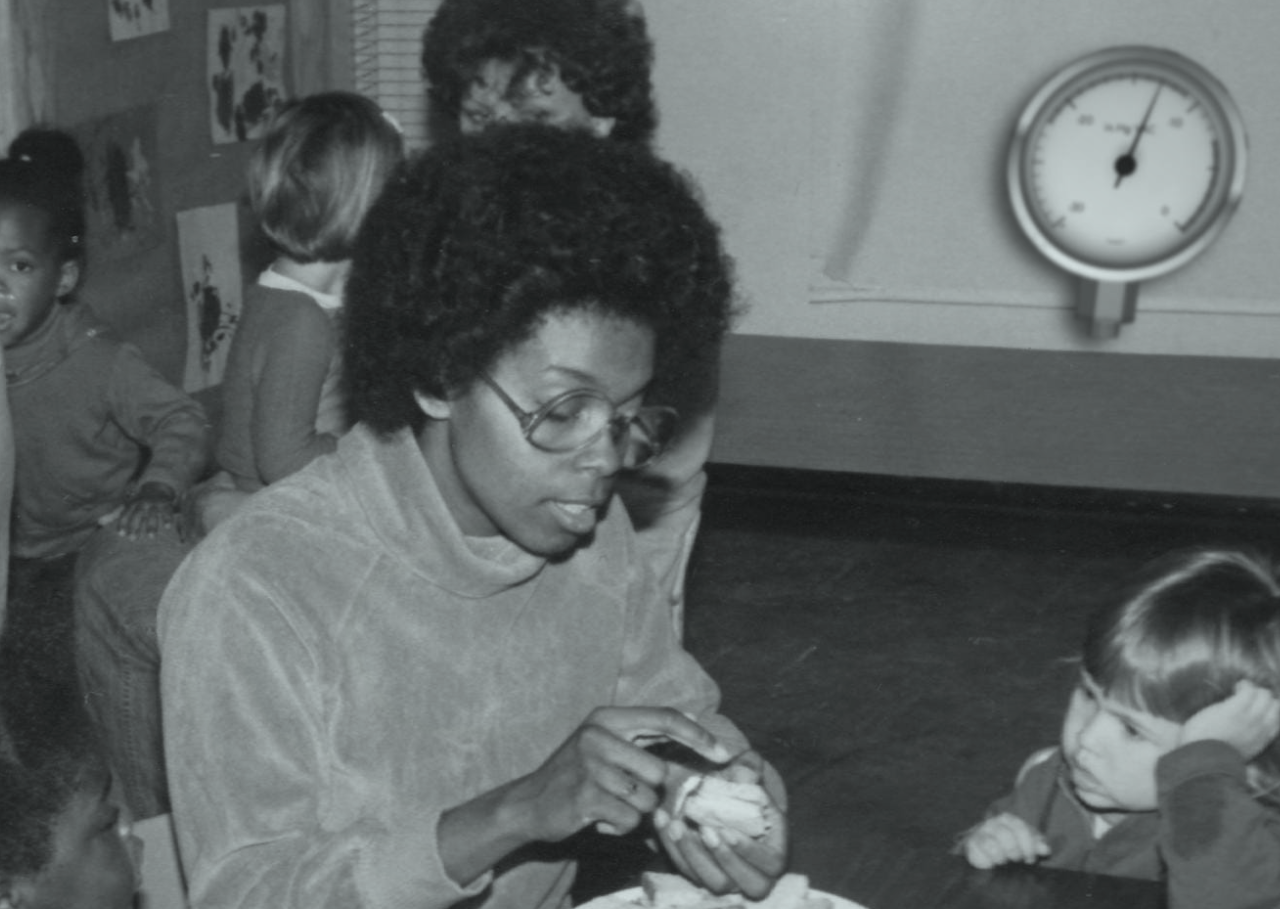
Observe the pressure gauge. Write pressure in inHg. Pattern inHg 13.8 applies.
inHg -13
